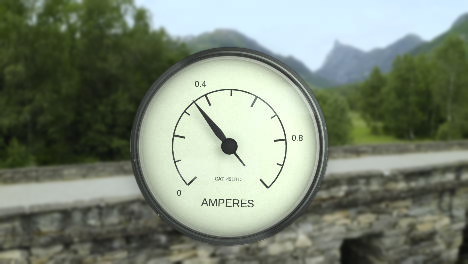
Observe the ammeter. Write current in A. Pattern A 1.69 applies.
A 0.35
